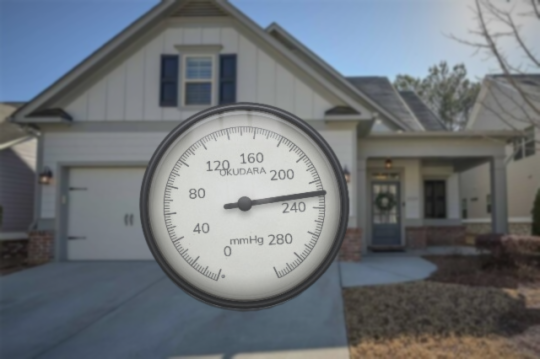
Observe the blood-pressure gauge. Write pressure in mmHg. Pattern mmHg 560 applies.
mmHg 230
